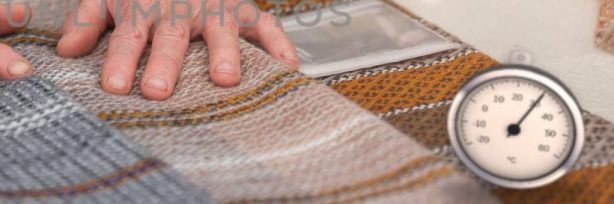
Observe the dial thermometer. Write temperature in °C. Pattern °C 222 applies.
°C 30
